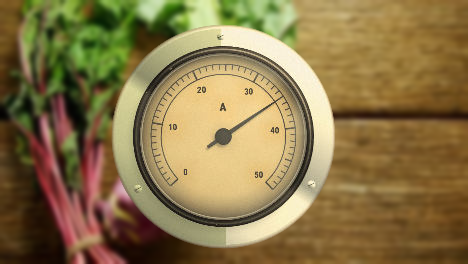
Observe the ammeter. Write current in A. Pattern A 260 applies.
A 35
